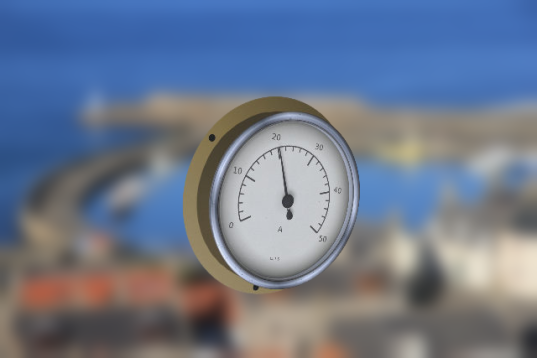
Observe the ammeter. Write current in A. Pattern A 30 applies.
A 20
